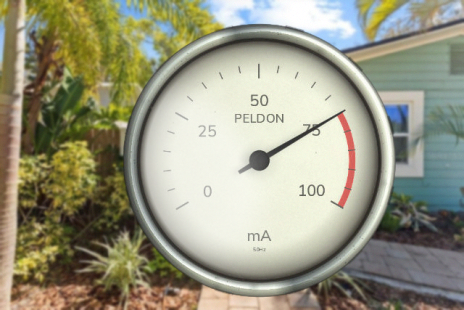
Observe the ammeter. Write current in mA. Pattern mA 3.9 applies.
mA 75
